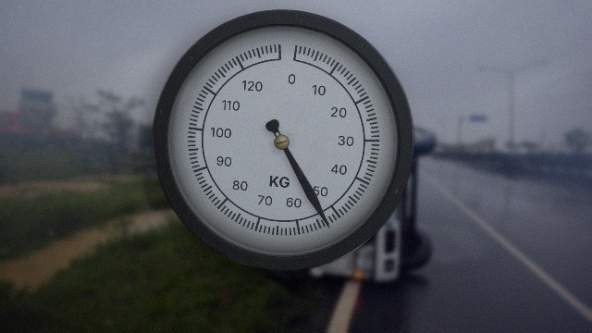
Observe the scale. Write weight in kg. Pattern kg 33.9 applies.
kg 53
